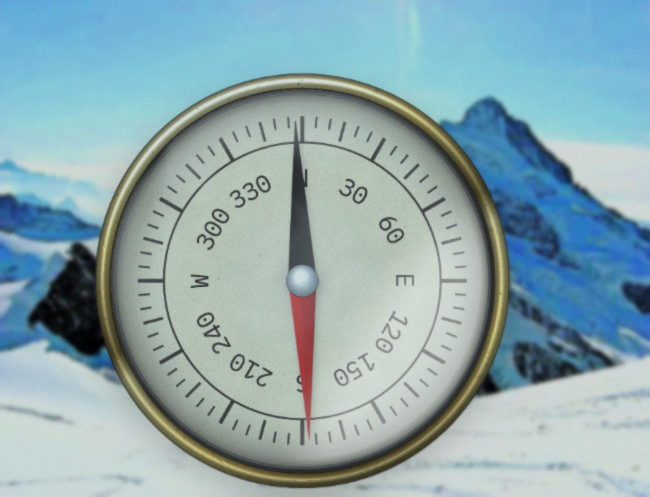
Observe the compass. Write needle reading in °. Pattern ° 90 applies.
° 177.5
